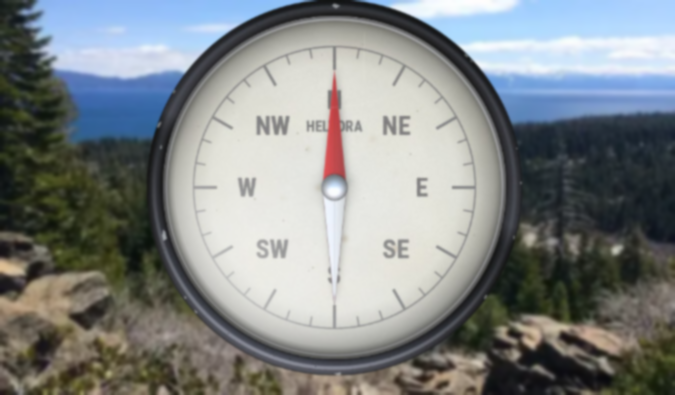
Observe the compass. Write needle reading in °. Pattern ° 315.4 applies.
° 0
